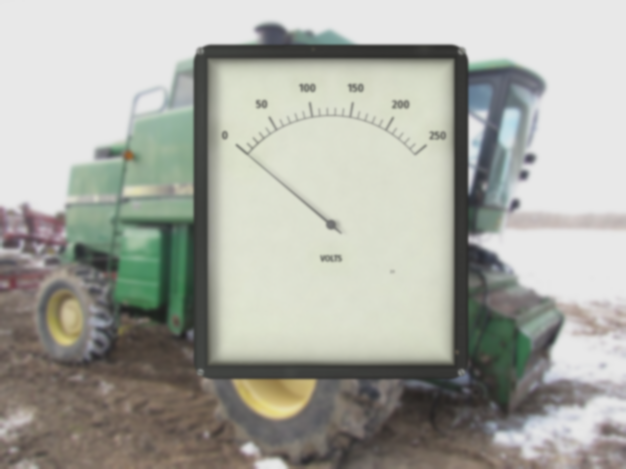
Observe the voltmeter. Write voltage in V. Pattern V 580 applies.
V 0
